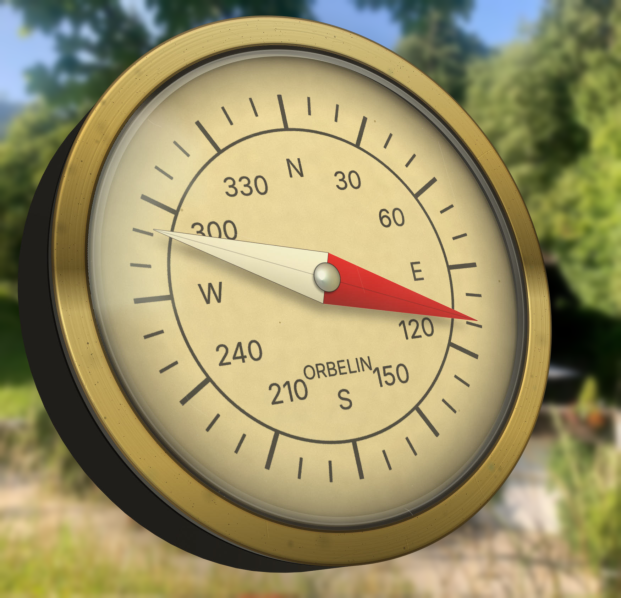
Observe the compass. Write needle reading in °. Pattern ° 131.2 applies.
° 110
